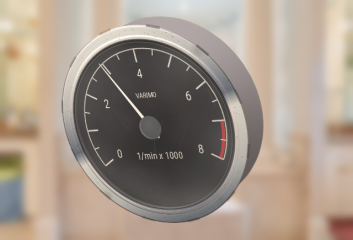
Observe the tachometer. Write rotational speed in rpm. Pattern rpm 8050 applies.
rpm 3000
